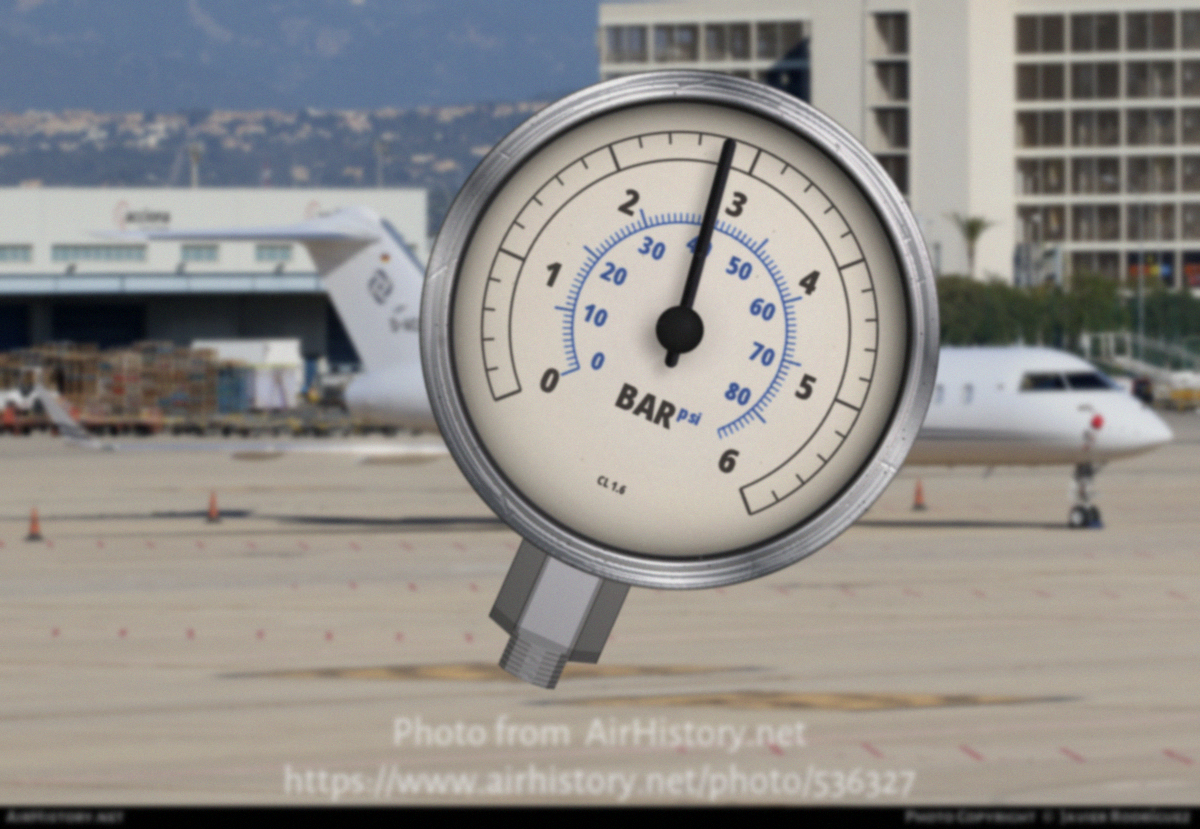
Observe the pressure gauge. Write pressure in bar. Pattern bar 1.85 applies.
bar 2.8
